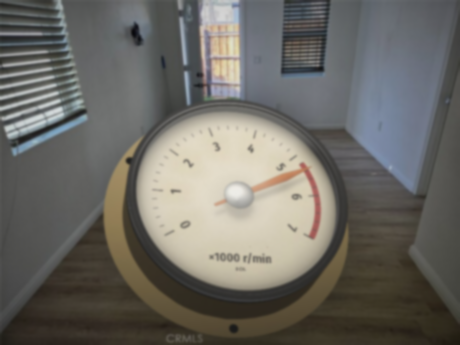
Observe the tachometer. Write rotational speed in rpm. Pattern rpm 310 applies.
rpm 5400
